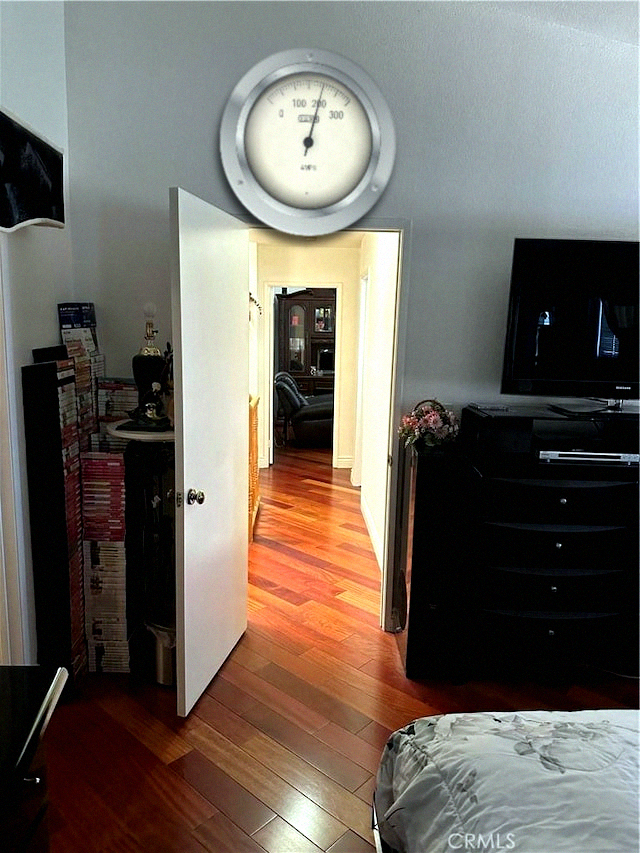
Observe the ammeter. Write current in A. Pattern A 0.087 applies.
A 200
